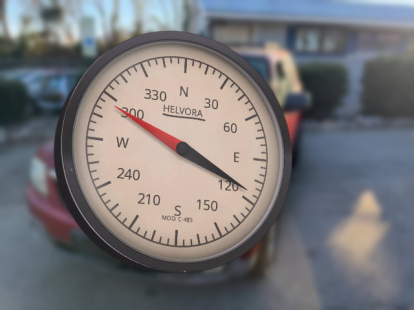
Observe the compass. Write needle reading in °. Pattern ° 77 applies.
° 295
